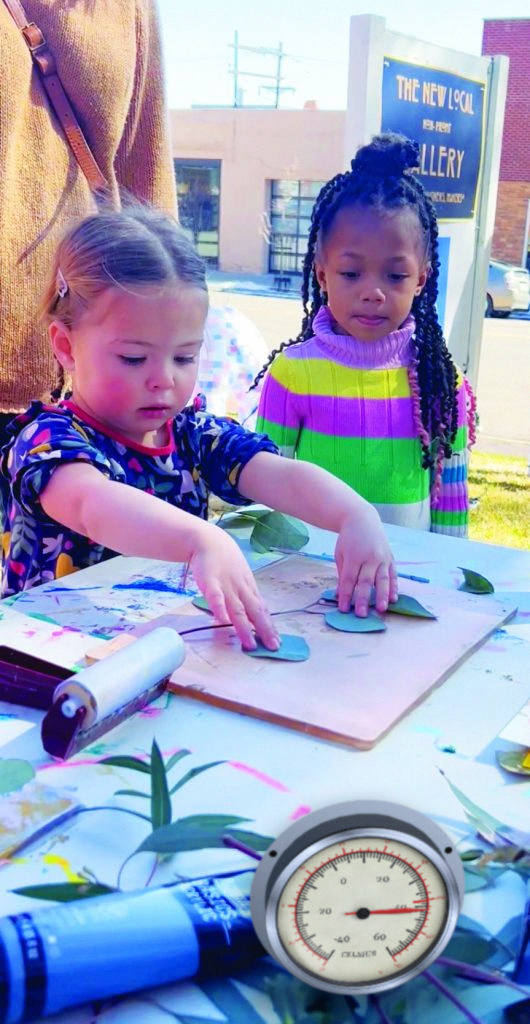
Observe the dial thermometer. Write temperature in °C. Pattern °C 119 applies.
°C 40
